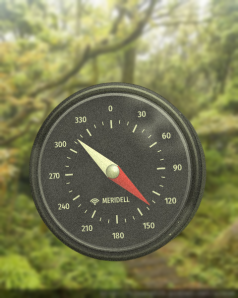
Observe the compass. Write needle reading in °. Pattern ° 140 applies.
° 135
